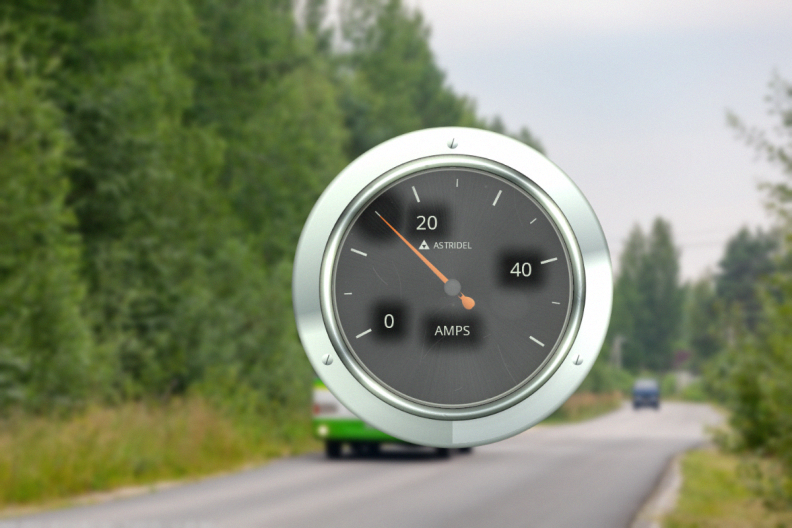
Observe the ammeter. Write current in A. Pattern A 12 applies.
A 15
